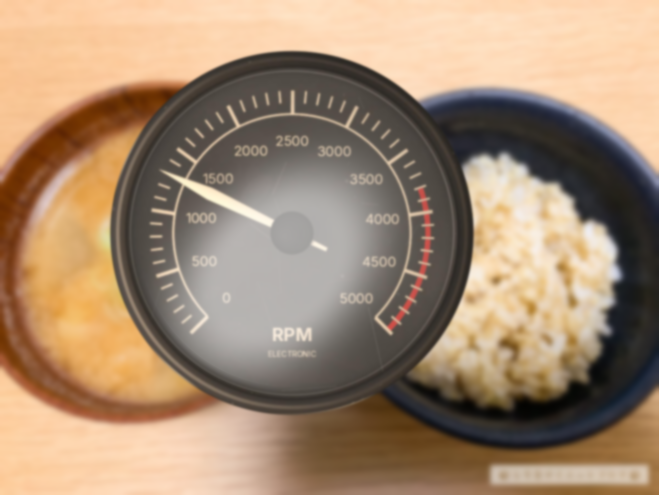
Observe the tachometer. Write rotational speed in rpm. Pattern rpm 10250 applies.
rpm 1300
